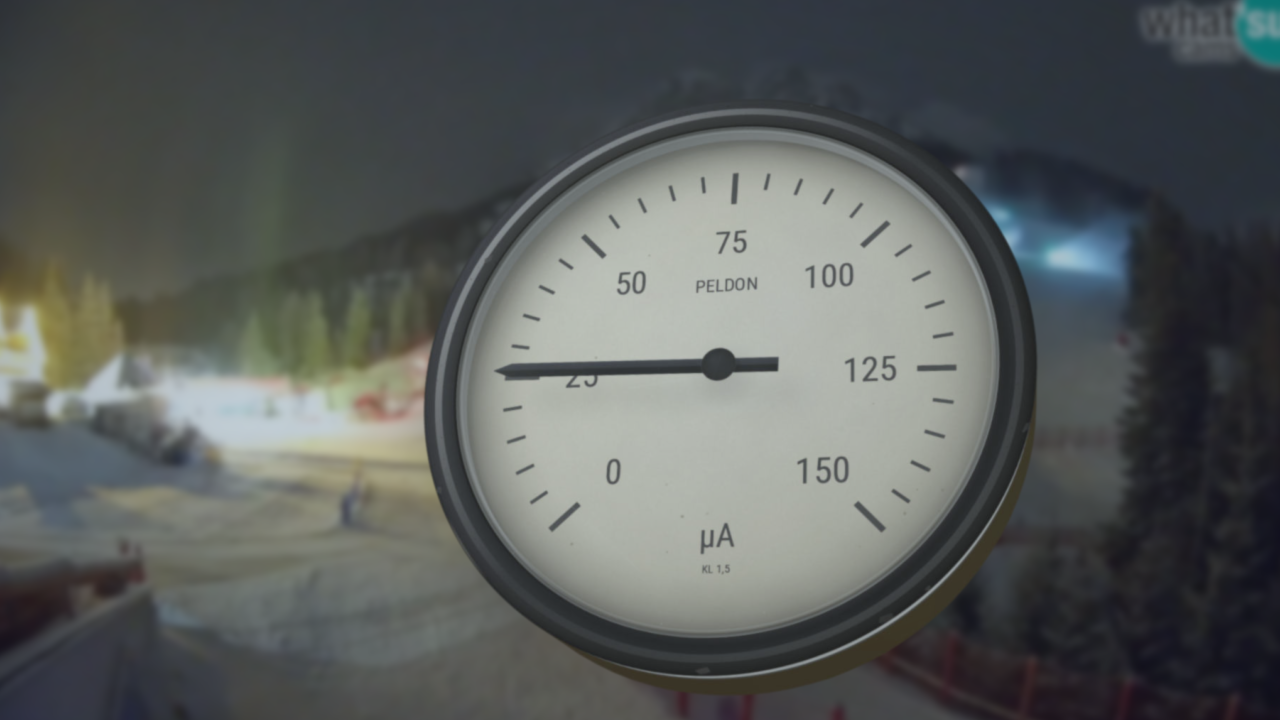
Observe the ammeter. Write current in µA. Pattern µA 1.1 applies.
µA 25
